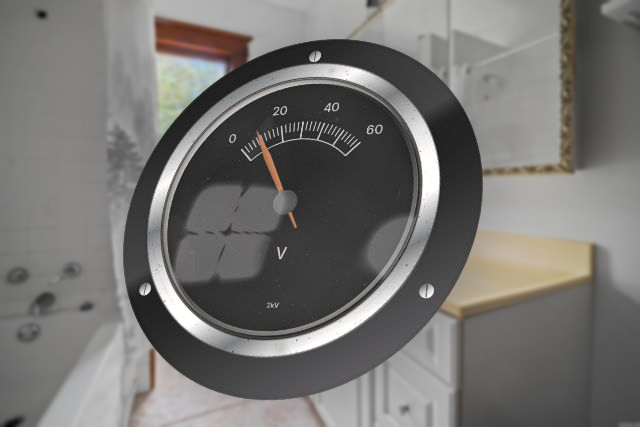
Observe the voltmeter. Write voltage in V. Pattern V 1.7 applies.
V 10
